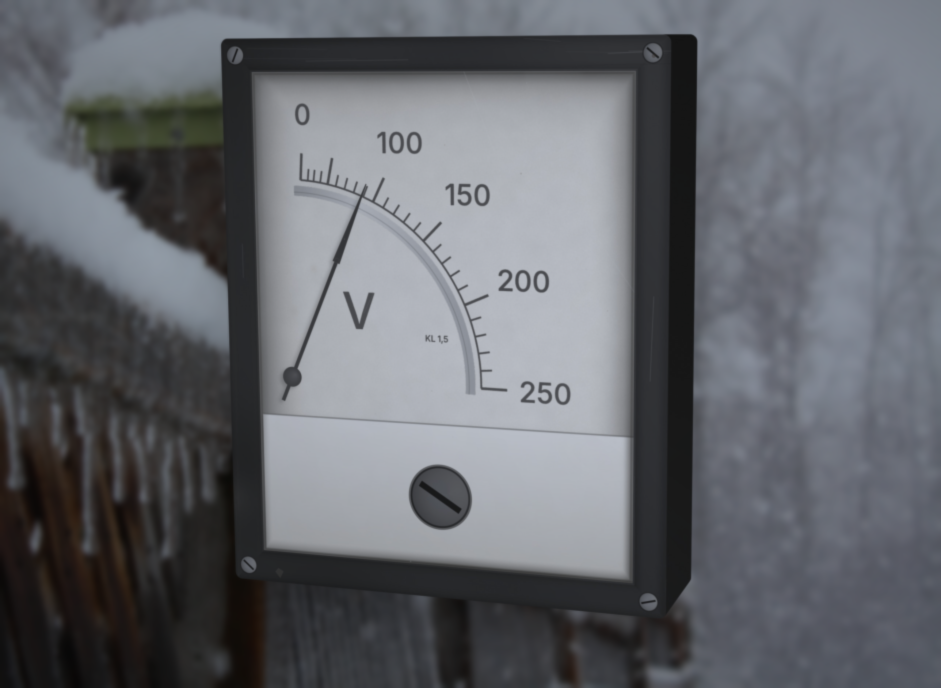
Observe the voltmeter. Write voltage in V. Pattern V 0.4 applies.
V 90
